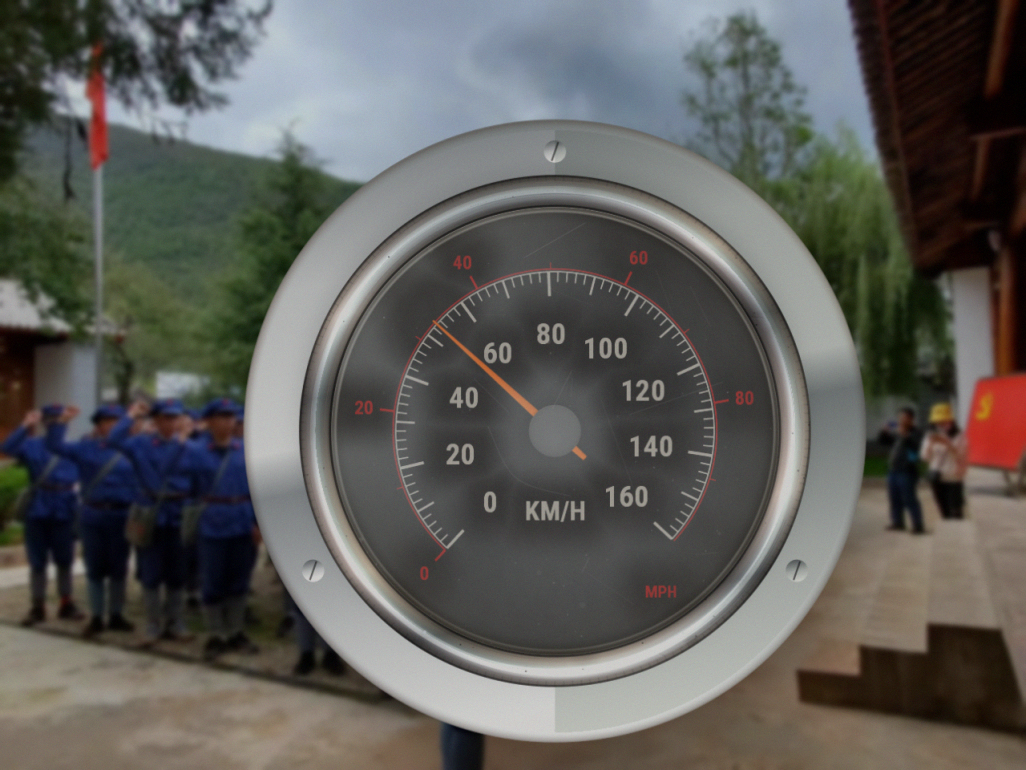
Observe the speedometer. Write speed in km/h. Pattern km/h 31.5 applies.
km/h 53
